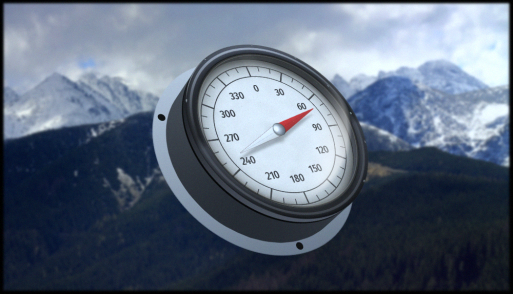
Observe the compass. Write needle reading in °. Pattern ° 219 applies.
° 70
